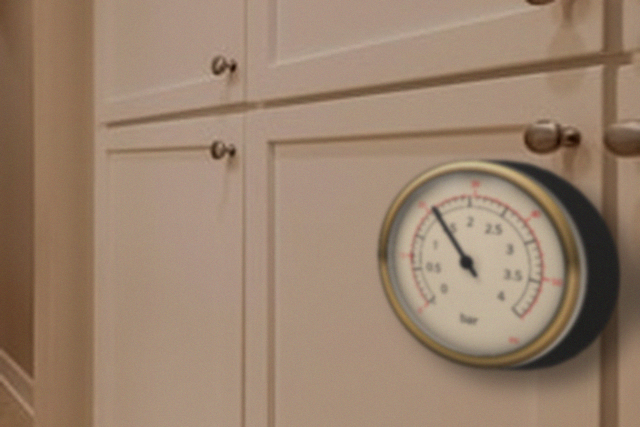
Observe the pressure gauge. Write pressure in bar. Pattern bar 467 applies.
bar 1.5
